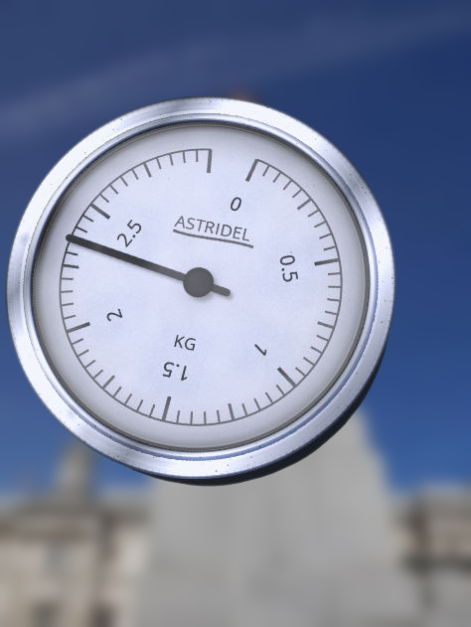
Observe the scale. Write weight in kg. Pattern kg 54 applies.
kg 2.35
